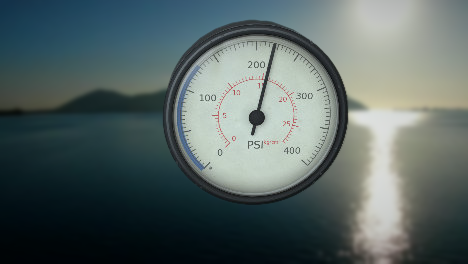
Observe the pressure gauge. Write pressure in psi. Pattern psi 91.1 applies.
psi 220
